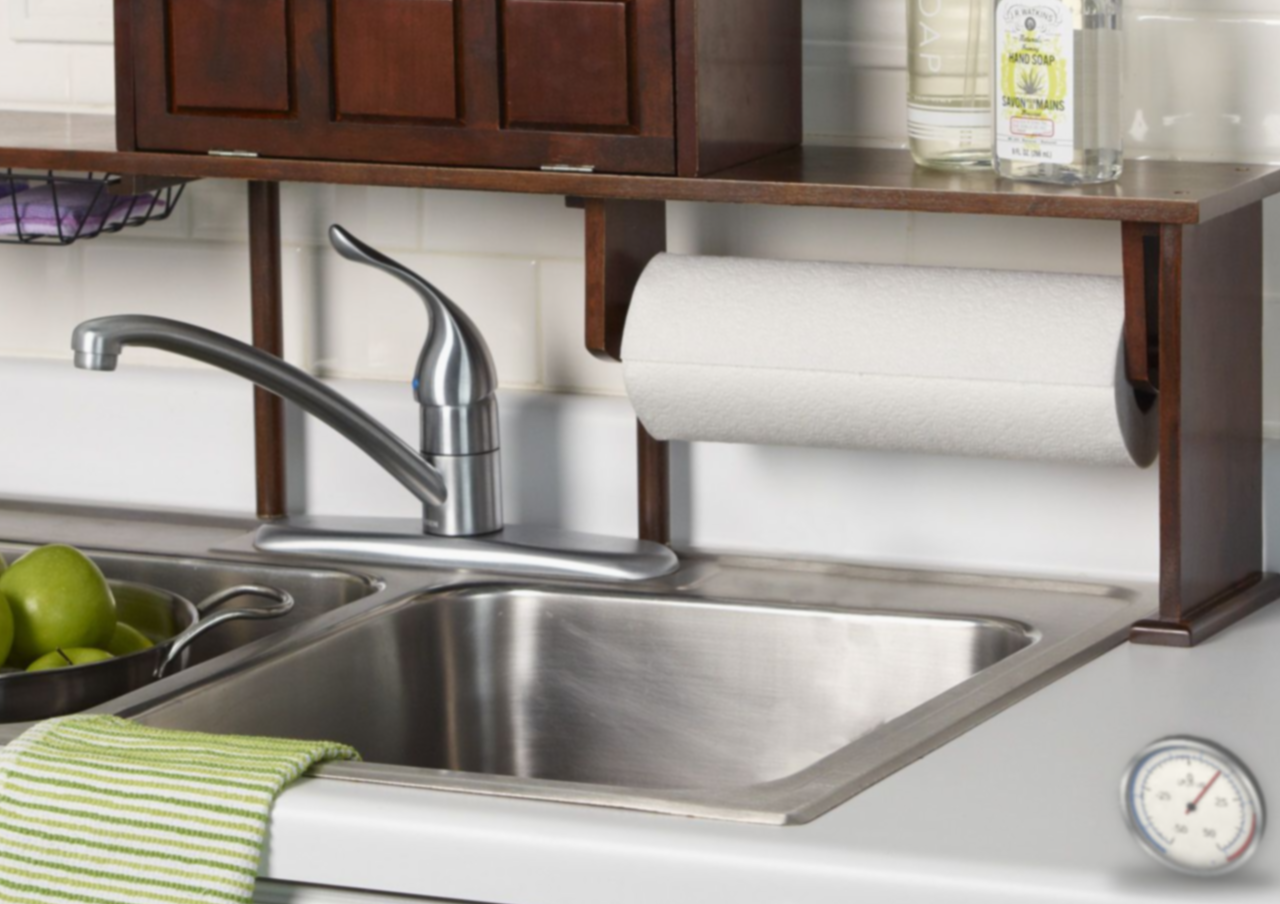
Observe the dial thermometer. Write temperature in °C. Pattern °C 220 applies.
°C 12.5
